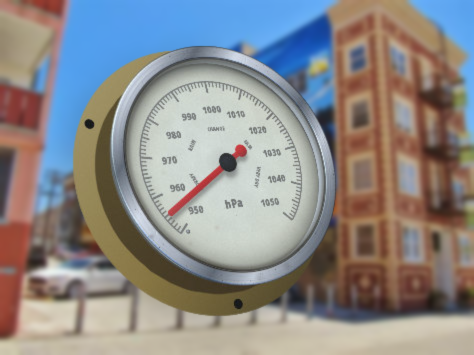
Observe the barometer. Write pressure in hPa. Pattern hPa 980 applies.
hPa 955
